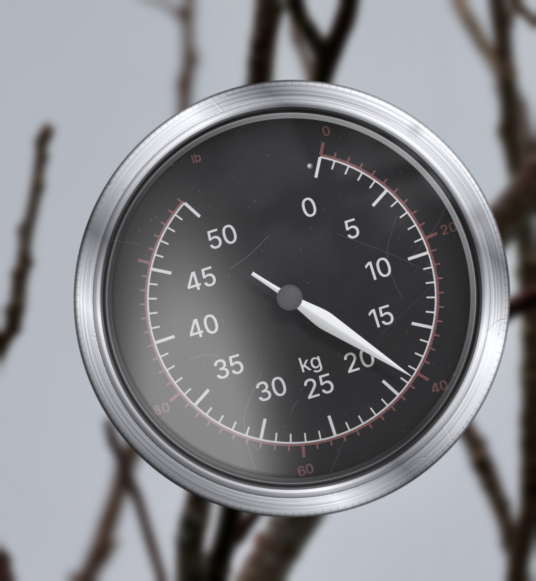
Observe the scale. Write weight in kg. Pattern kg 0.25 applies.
kg 18.5
